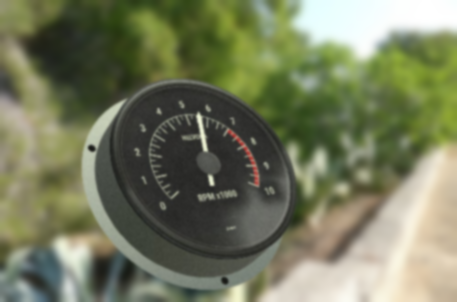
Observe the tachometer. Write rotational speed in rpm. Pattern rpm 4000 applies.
rpm 5500
